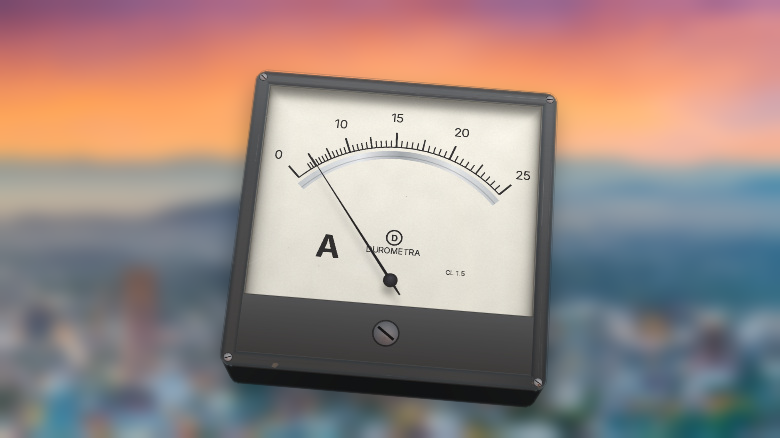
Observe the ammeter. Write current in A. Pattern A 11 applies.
A 5
